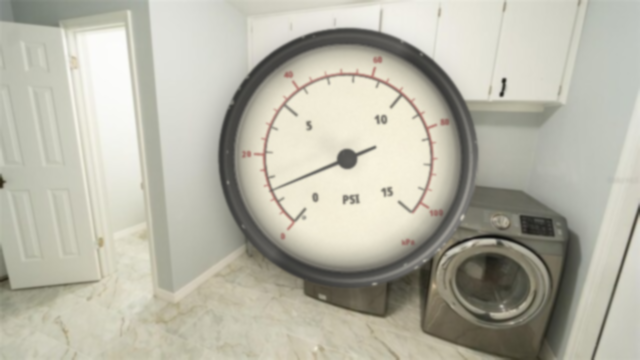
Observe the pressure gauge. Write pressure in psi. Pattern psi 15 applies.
psi 1.5
